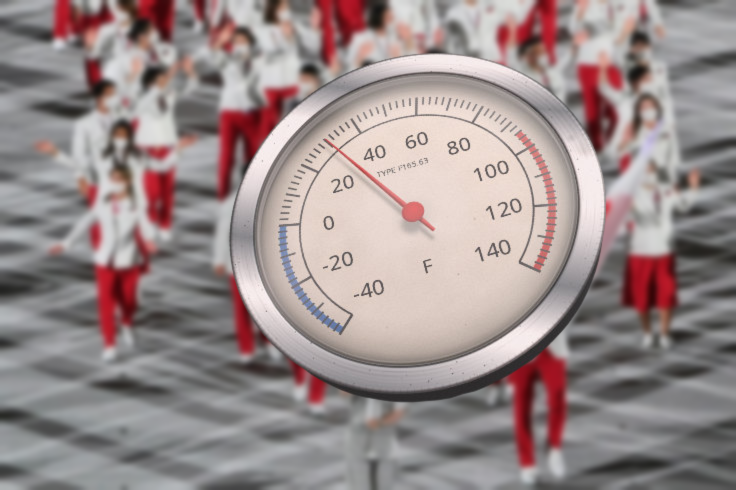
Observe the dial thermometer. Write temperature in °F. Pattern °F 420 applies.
°F 30
